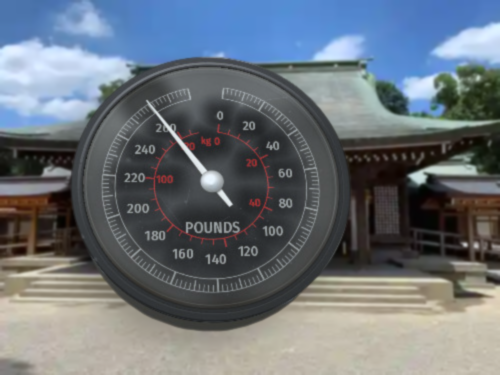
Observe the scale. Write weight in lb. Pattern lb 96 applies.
lb 260
